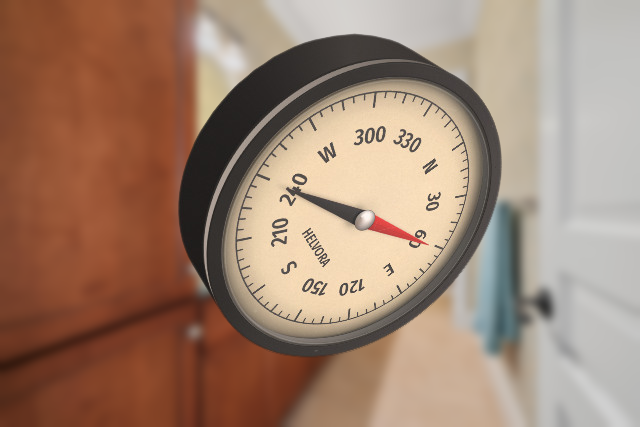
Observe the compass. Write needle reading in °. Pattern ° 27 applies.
° 60
